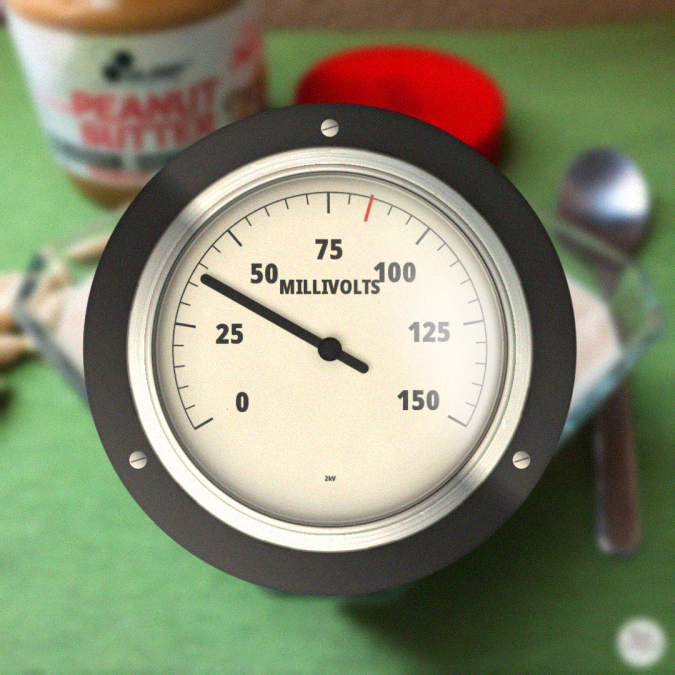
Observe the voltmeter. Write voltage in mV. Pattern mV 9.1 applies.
mV 37.5
